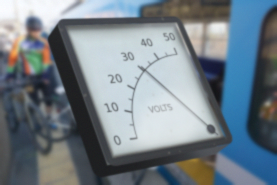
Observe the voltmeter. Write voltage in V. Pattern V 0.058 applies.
V 30
